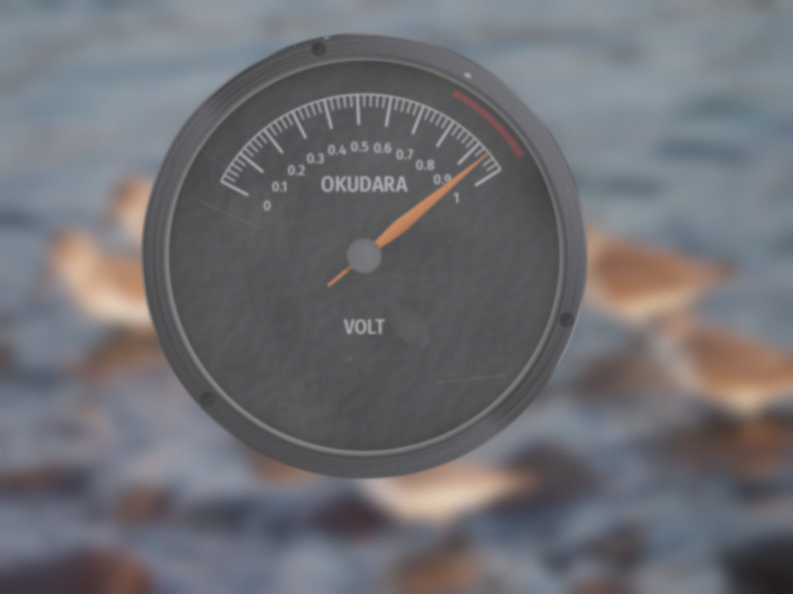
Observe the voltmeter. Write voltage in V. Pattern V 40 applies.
V 0.94
